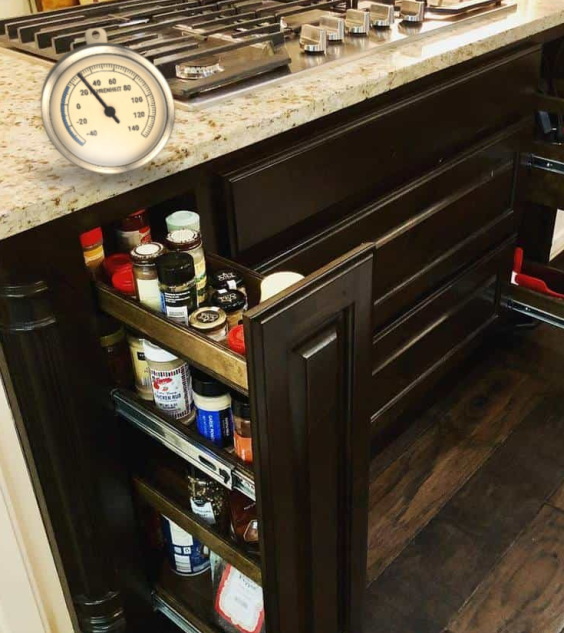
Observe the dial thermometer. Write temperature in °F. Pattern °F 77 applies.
°F 30
